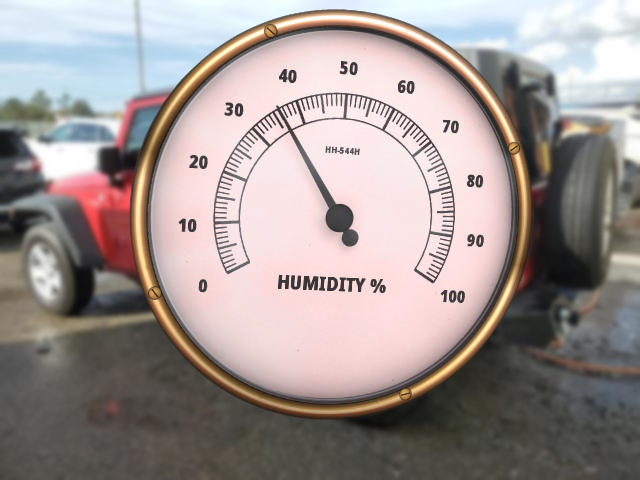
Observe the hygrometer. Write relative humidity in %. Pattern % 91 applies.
% 36
